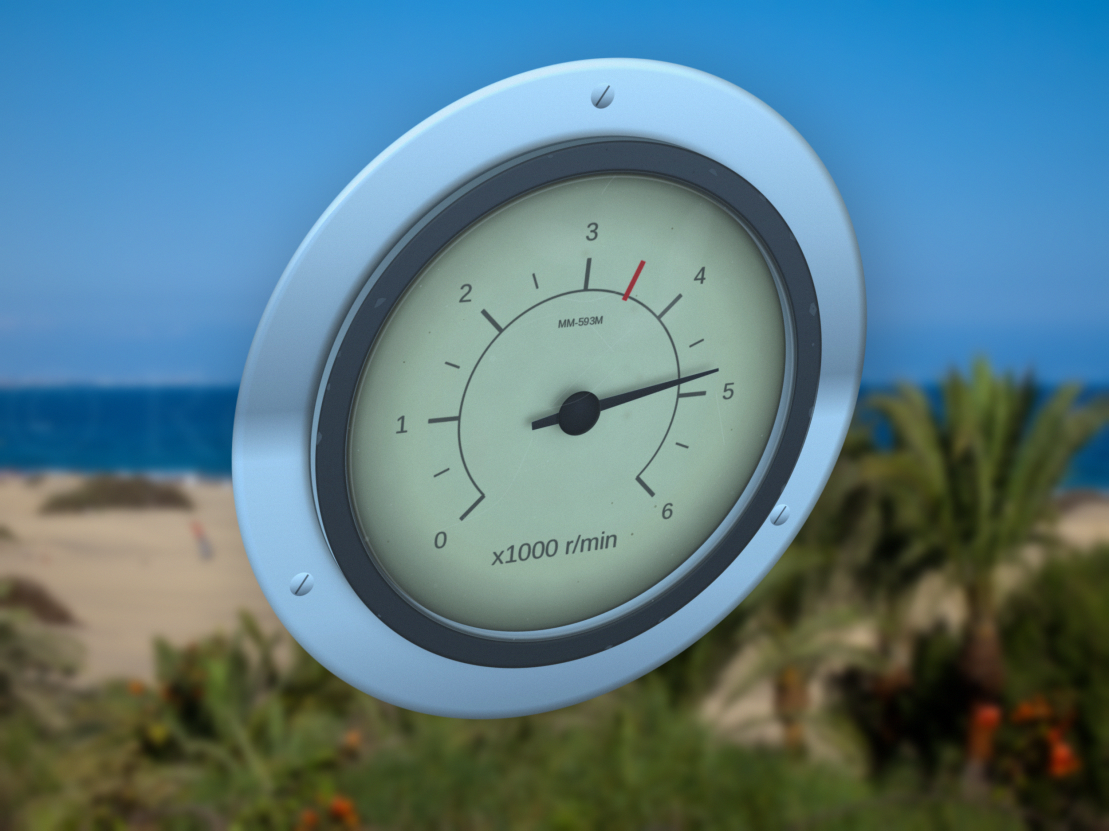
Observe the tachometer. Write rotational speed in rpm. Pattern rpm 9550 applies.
rpm 4750
